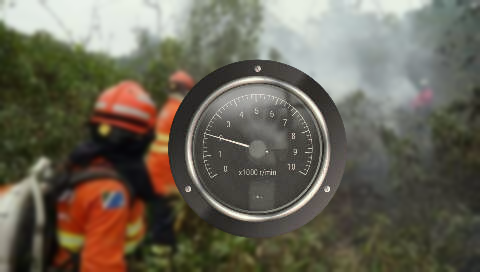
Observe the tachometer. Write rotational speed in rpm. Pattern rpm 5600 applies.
rpm 2000
